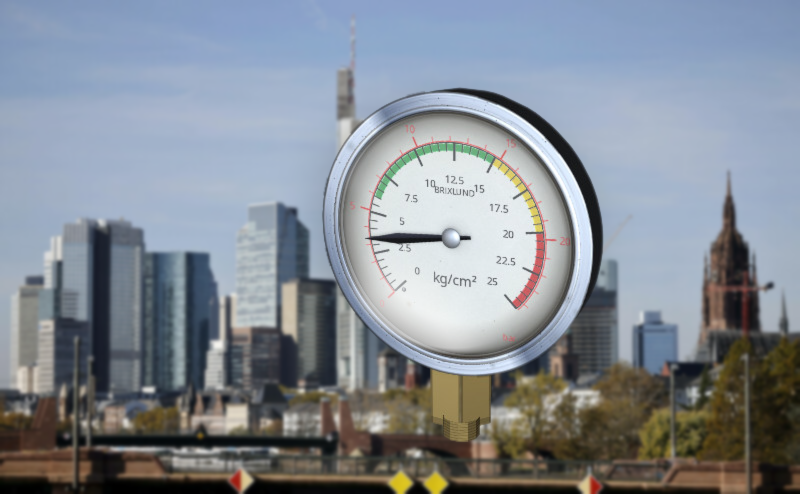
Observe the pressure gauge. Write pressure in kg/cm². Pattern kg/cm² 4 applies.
kg/cm² 3.5
